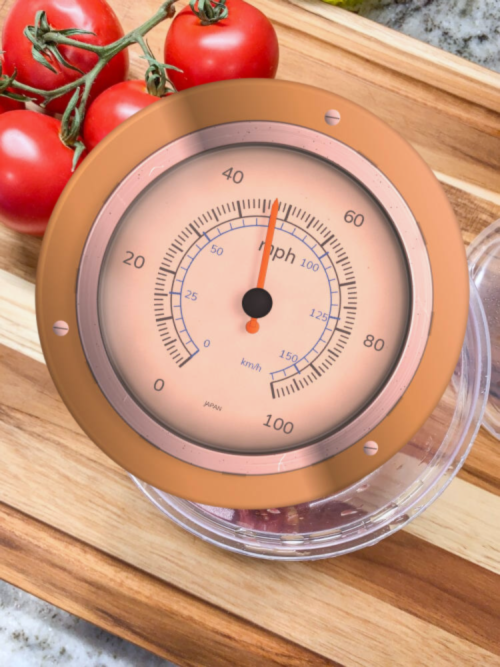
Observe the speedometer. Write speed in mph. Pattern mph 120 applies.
mph 47
